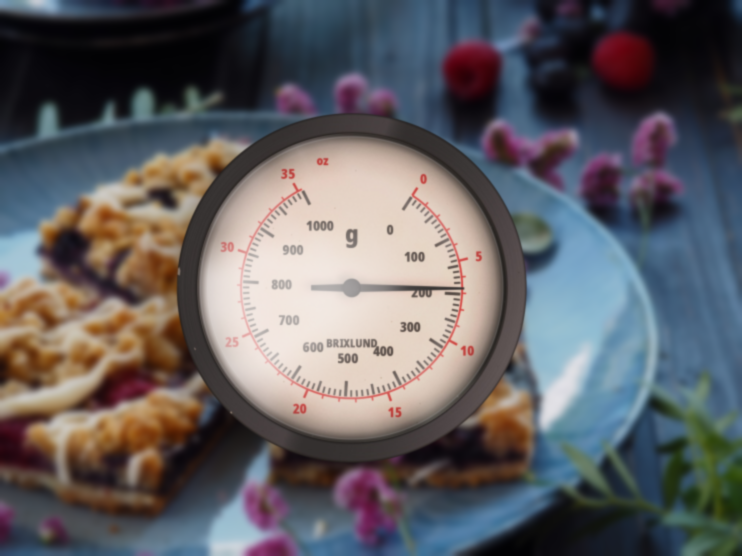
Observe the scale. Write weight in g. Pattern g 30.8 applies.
g 190
